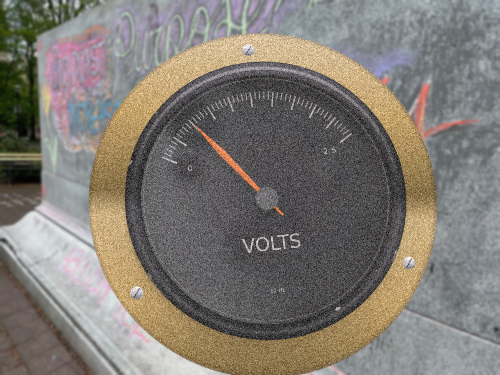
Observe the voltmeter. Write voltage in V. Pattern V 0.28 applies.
V 0.5
